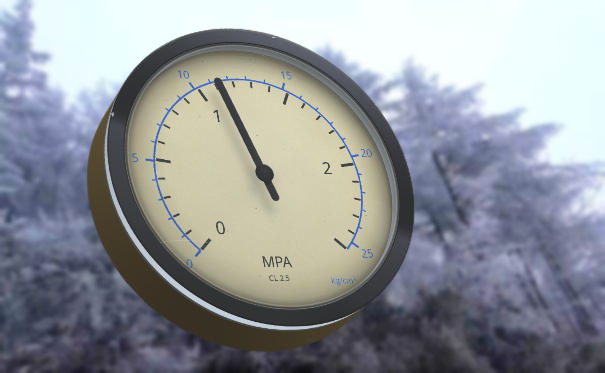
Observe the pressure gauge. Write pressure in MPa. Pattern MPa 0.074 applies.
MPa 1.1
